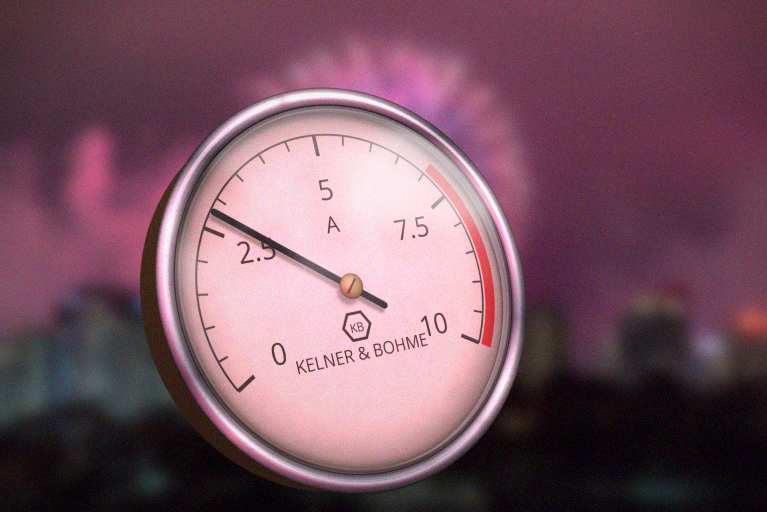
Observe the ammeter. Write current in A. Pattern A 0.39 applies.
A 2.75
